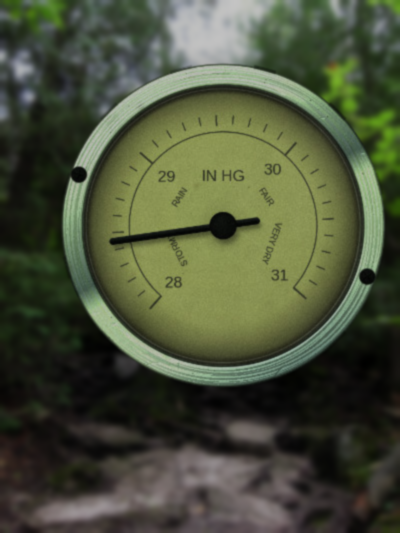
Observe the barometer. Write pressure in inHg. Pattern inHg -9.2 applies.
inHg 28.45
